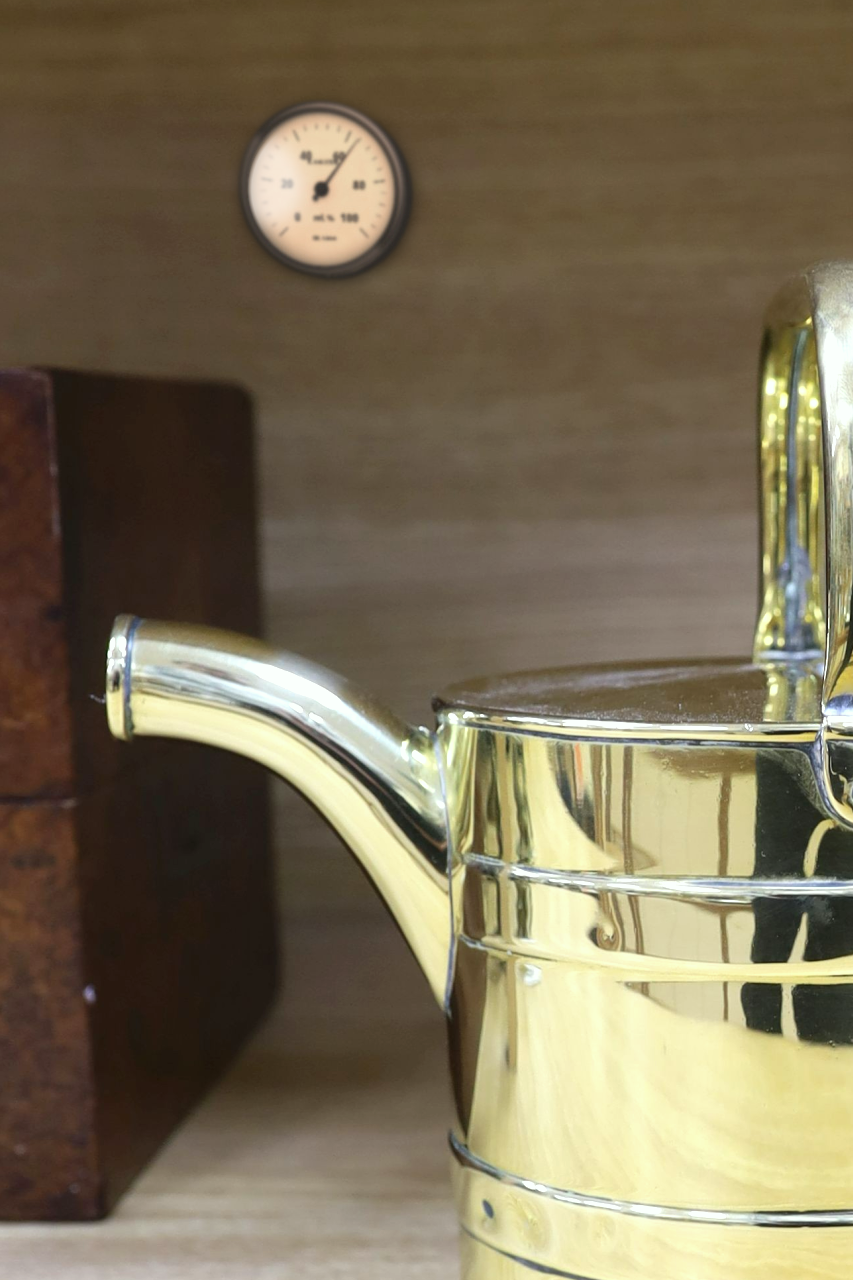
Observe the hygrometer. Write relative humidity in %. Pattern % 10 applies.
% 64
